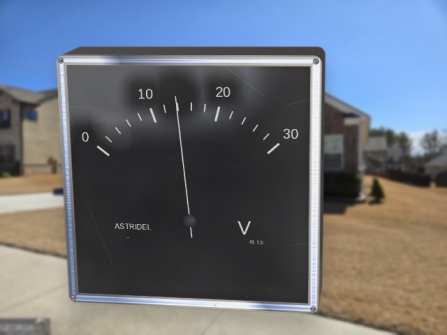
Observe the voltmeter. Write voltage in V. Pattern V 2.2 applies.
V 14
